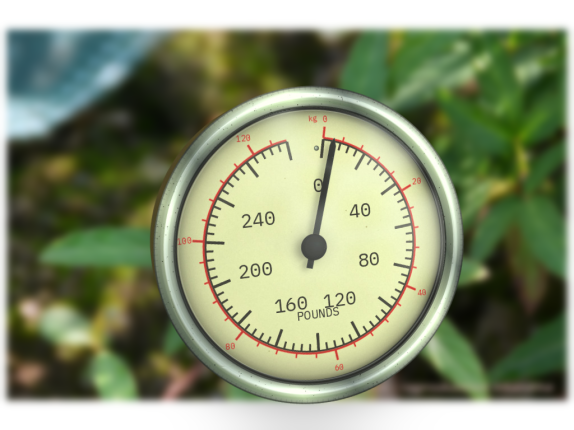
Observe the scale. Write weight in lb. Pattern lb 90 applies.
lb 4
